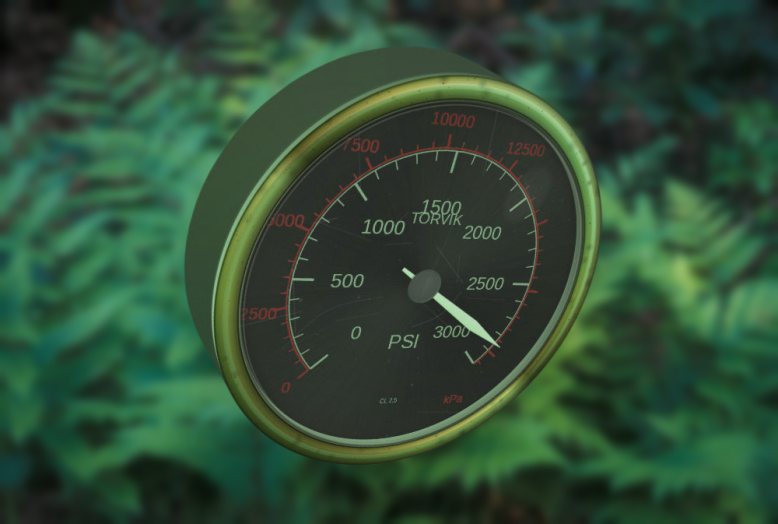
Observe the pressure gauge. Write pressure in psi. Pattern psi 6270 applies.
psi 2850
